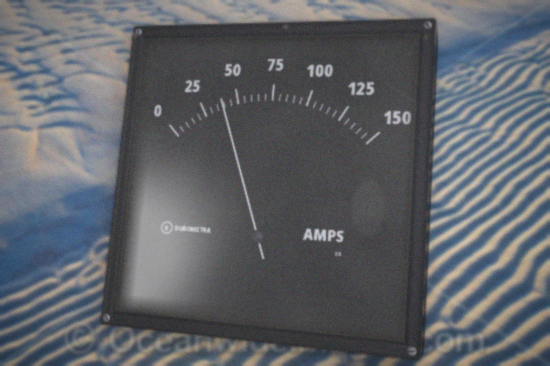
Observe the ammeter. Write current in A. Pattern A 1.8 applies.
A 40
